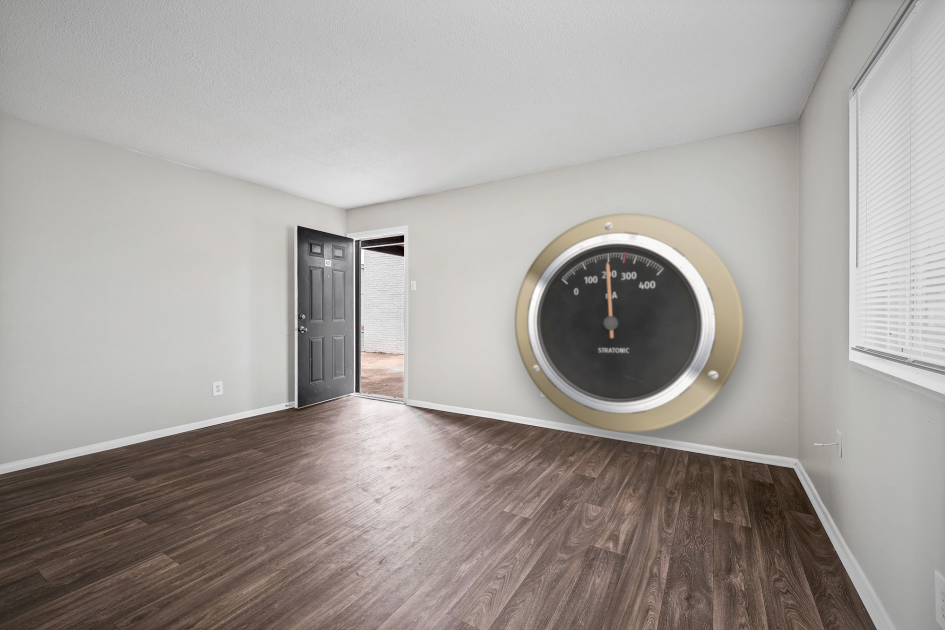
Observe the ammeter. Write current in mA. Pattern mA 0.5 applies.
mA 200
